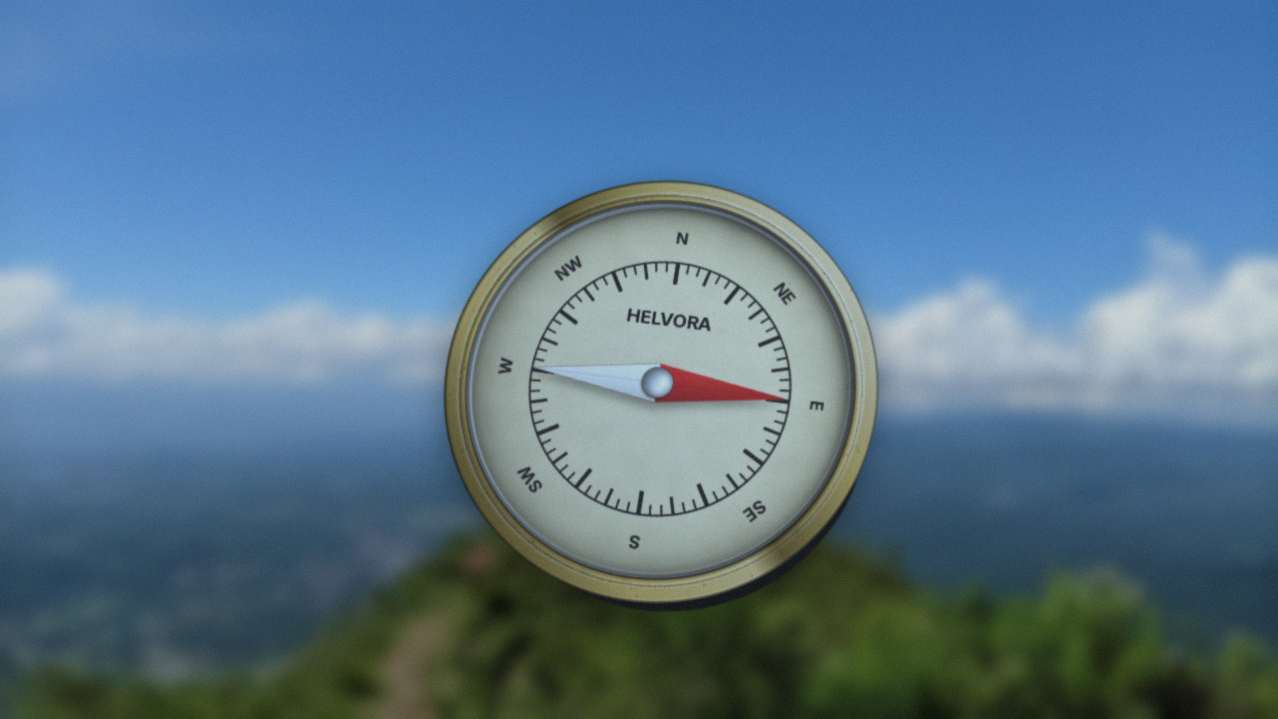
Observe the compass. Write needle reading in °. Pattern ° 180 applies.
° 90
